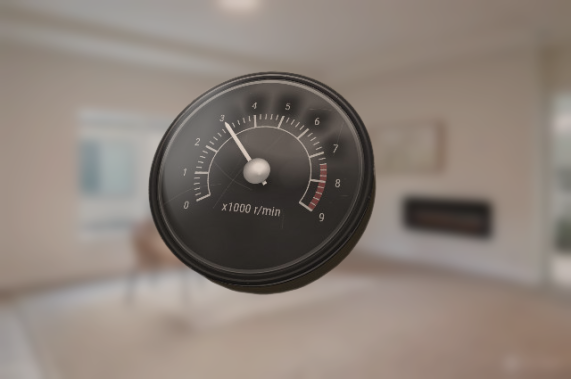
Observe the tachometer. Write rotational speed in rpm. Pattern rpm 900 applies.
rpm 3000
